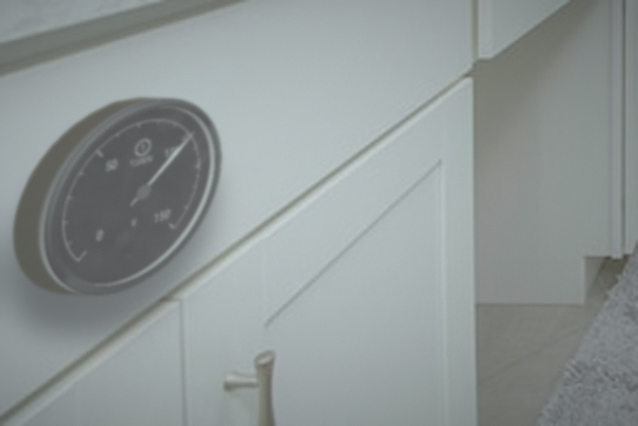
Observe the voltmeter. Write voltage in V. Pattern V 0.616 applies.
V 100
